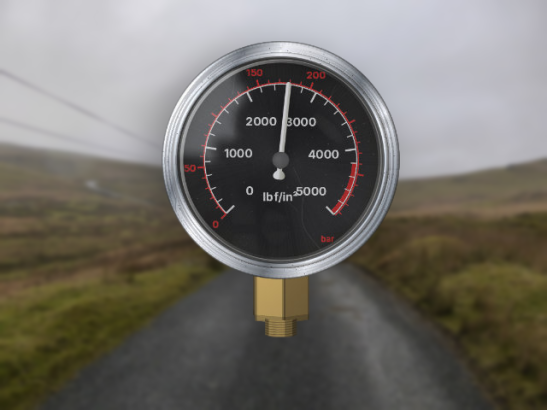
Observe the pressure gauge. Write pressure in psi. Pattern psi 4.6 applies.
psi 2600
